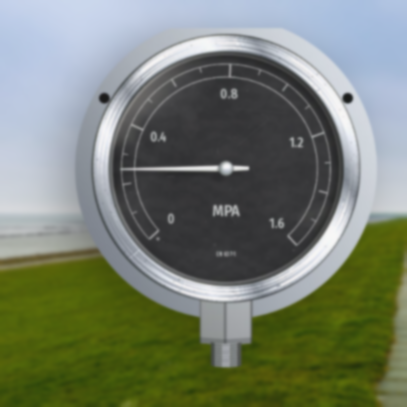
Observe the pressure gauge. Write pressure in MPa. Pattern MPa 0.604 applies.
MPa 0.25
